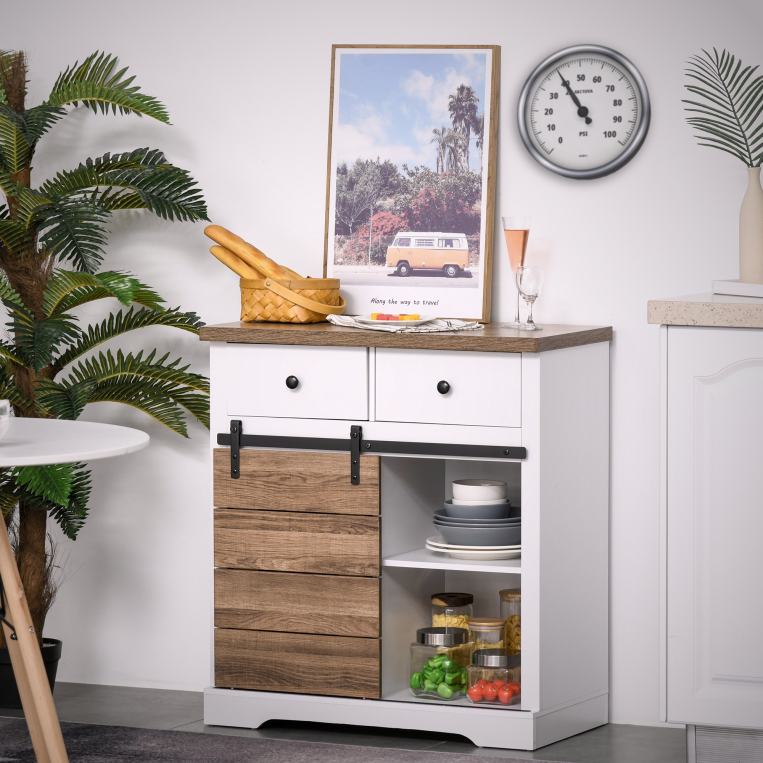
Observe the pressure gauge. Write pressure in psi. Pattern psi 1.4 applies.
psi 40
